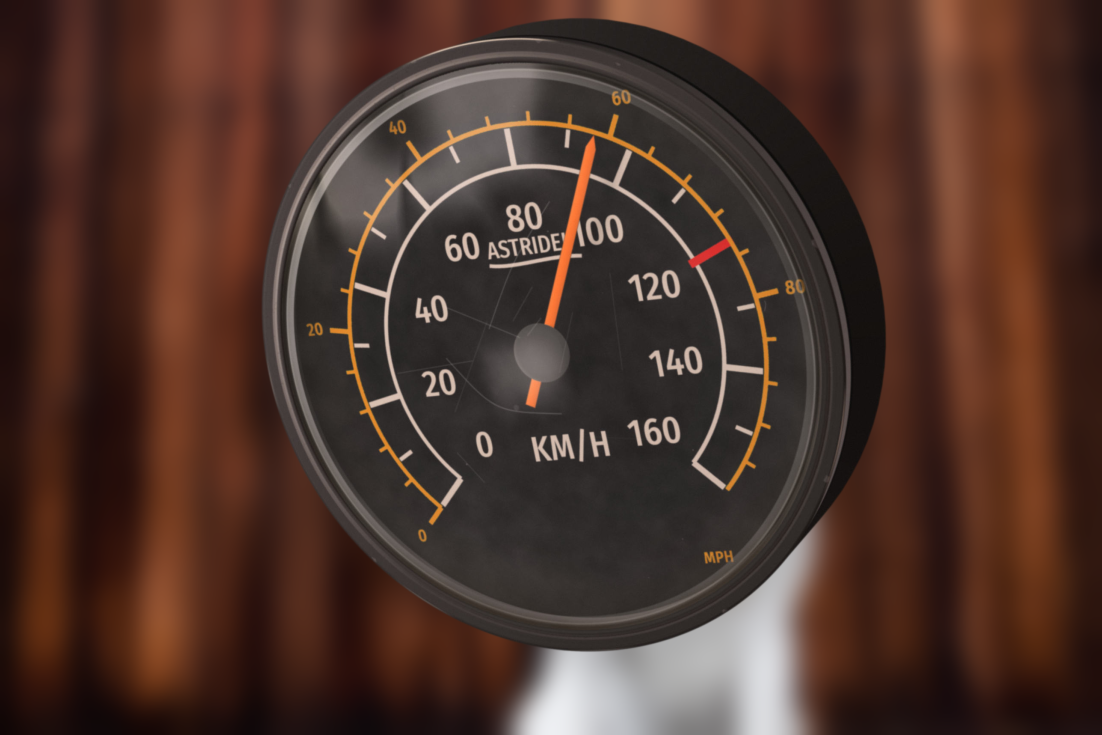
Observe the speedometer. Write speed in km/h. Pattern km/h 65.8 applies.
km/h 95
